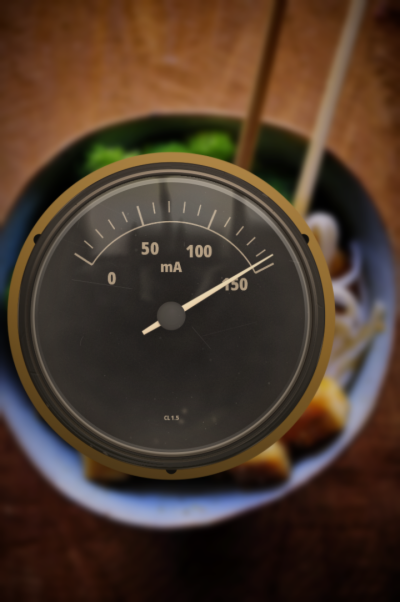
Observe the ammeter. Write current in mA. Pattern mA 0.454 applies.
mA 145
